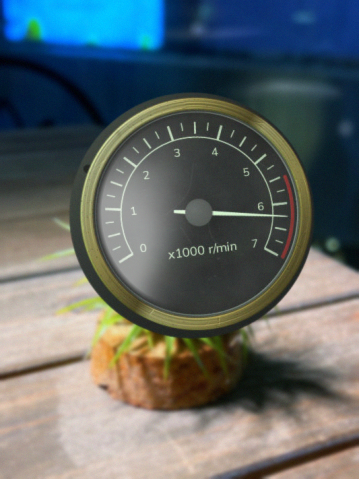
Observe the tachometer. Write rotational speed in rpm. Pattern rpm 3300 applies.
rpm 6250
